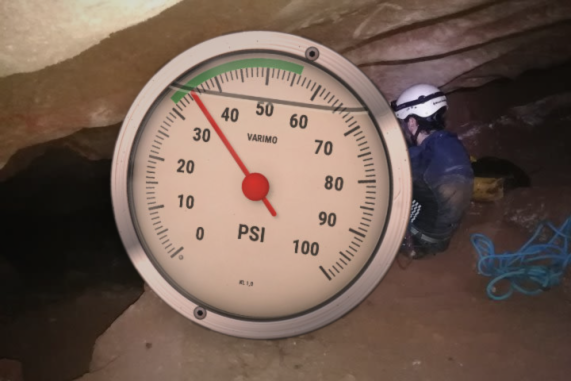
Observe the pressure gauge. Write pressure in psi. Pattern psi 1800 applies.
psi 35
